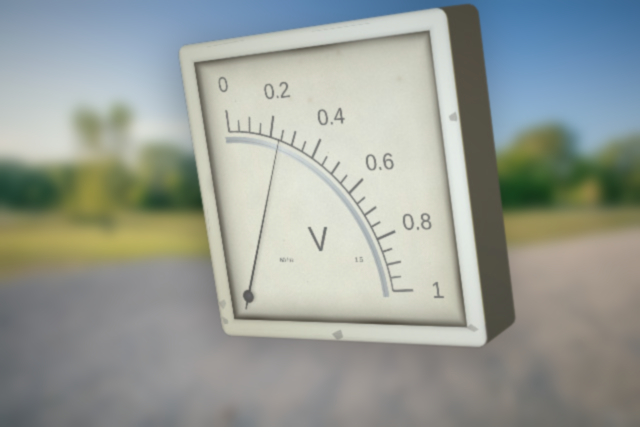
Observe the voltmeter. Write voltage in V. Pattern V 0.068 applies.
V 0.25
